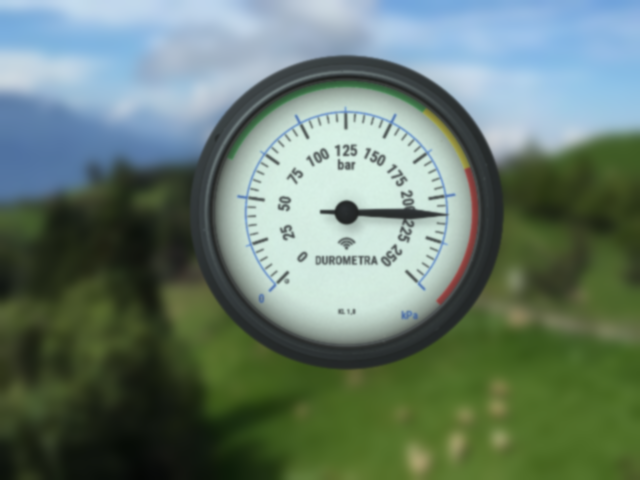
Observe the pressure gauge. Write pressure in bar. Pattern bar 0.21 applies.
bar 210
